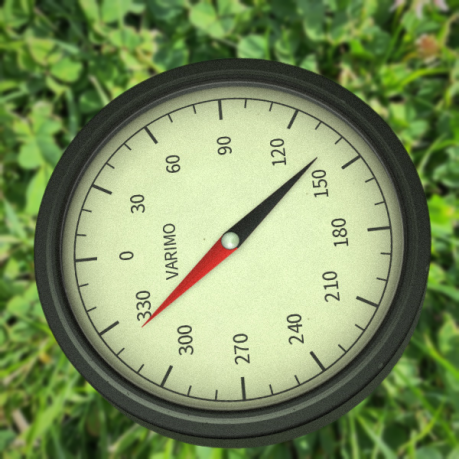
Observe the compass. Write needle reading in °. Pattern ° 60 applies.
° 320
